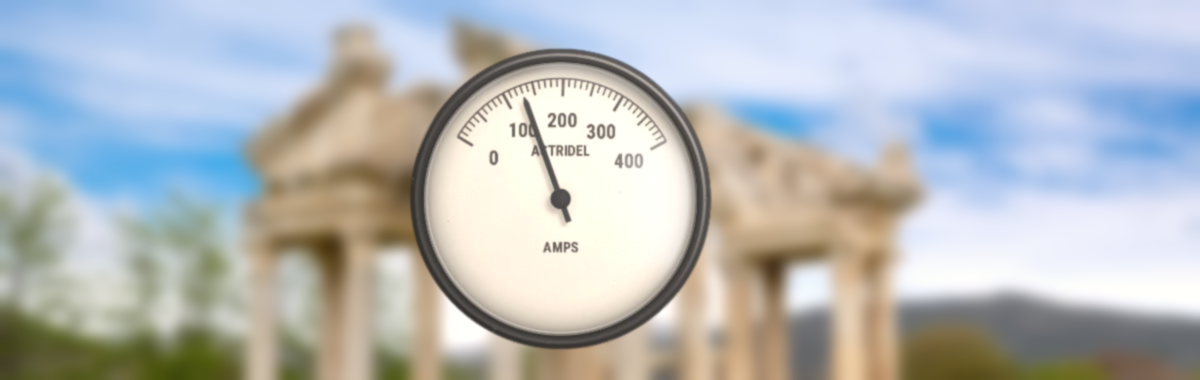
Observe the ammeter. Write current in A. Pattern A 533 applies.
A 130
